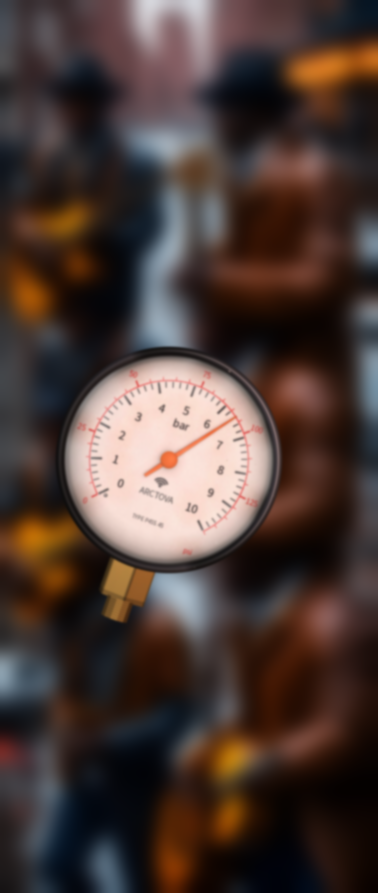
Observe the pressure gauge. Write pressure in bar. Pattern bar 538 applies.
bar 6.4
